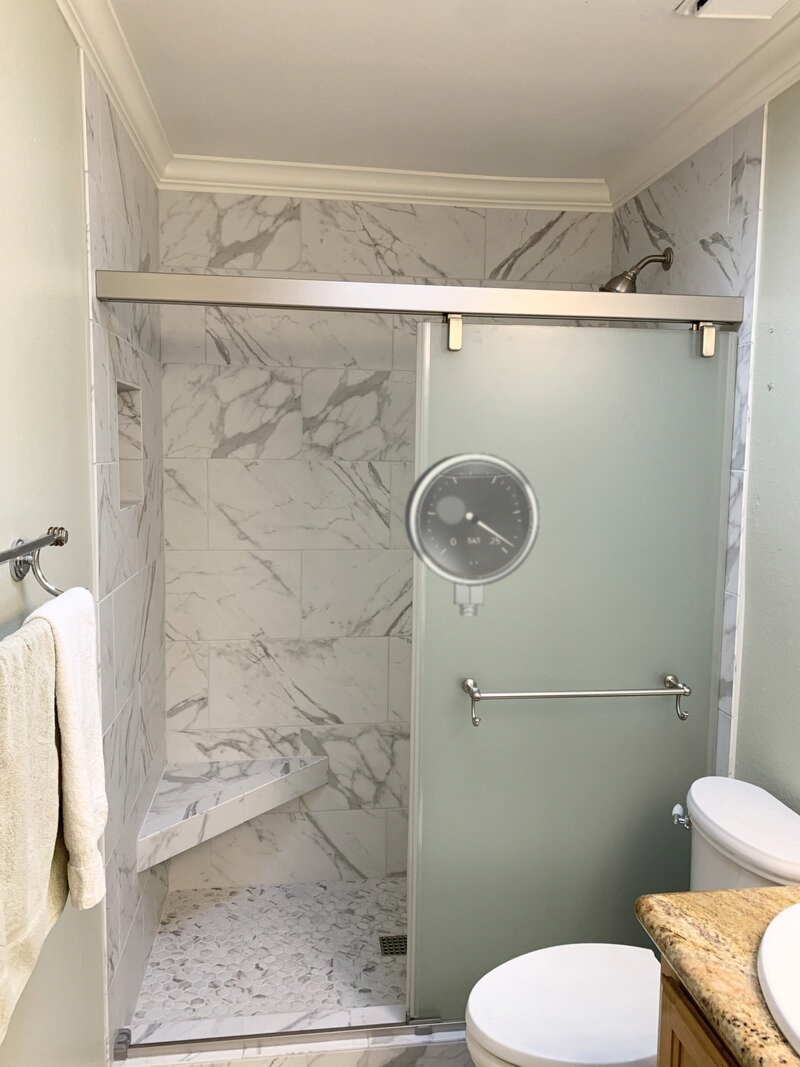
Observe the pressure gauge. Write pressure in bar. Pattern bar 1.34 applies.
bar 24
